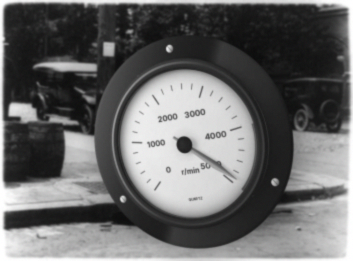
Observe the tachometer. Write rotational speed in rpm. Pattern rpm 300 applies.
rpm 4900
